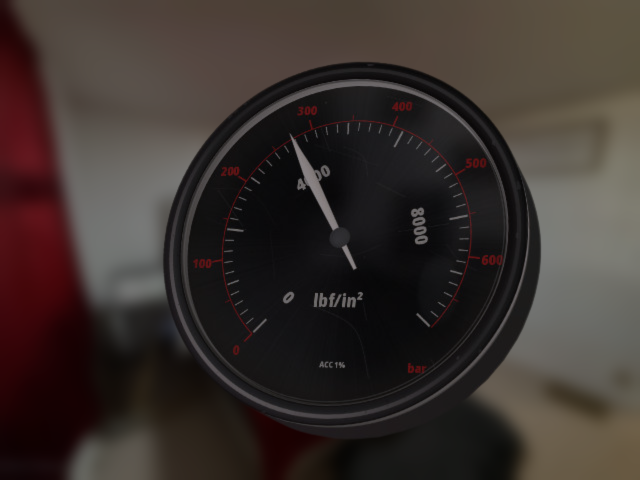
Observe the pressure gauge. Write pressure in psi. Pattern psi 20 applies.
psi 4000
